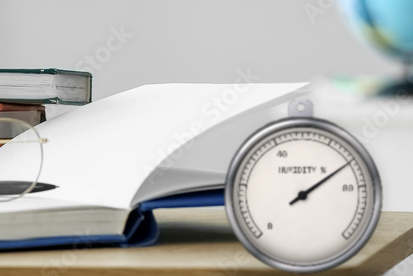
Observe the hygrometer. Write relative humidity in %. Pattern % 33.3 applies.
% 70
